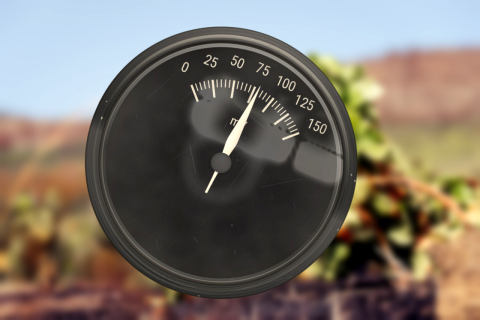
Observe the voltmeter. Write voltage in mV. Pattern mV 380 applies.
mV 80
